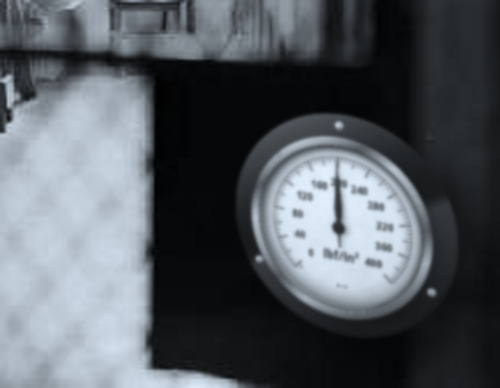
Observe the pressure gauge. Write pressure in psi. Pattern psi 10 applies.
psi 200
